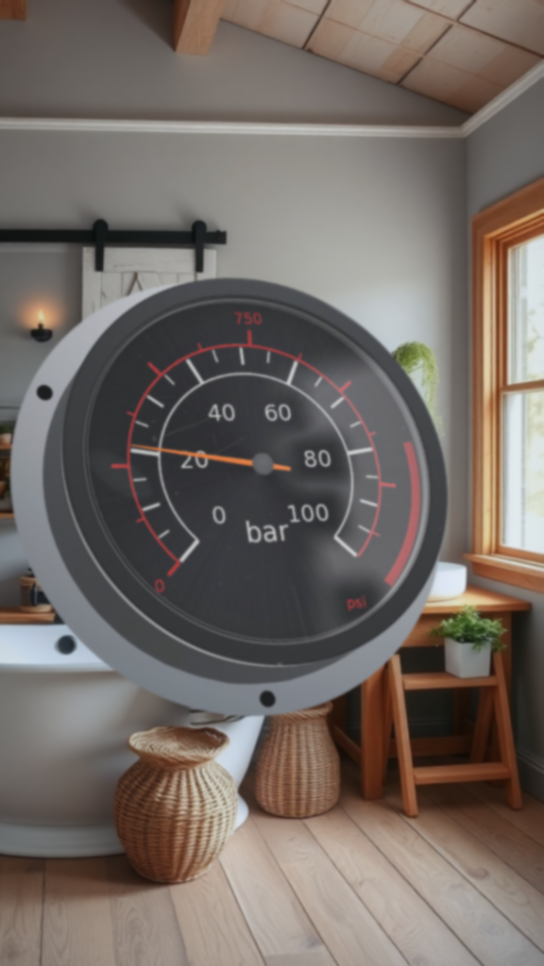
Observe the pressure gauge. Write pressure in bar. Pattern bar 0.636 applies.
bar 20
